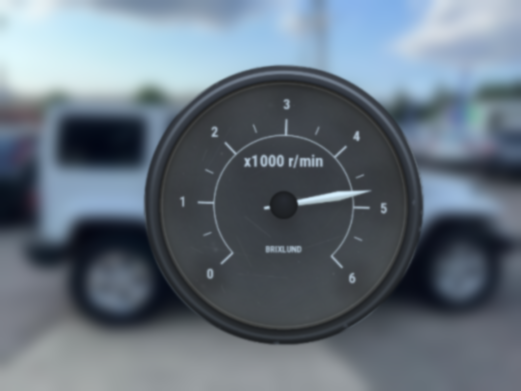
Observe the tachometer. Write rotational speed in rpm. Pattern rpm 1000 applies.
rpm 4750
